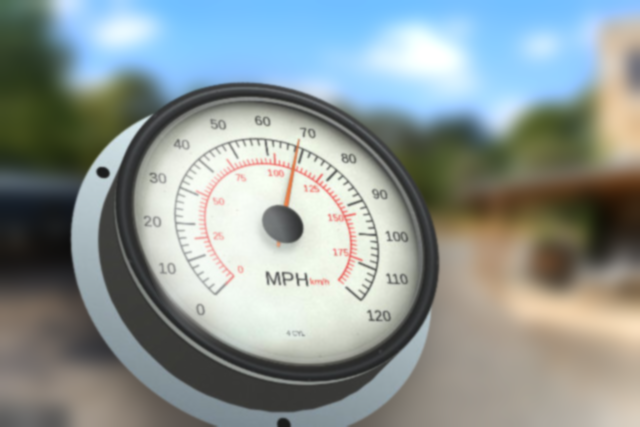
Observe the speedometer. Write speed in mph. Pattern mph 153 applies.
mph 68
